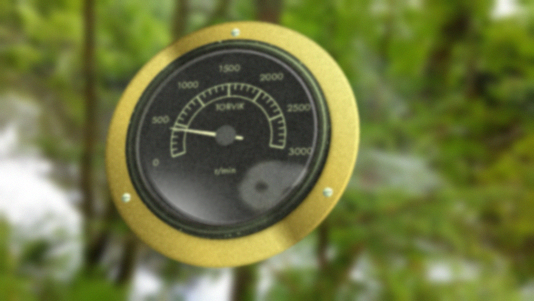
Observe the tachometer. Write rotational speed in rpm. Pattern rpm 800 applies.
rpm 400
